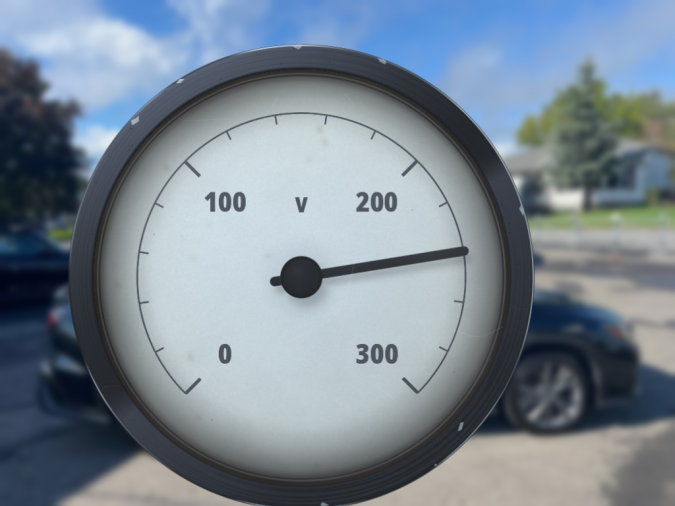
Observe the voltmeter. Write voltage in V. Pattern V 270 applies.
V 240
